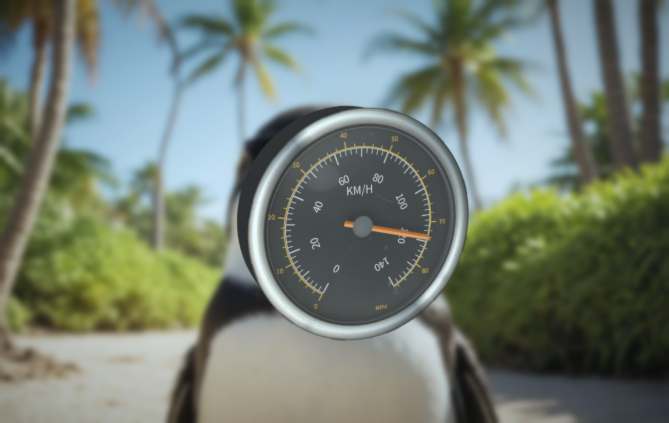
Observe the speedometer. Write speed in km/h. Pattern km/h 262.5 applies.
km/h 118
